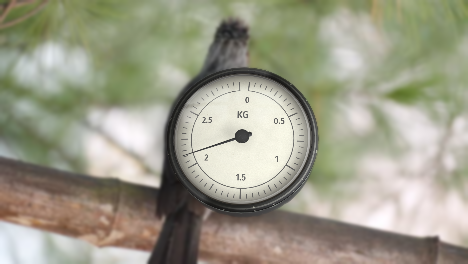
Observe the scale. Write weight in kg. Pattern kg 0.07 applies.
kg 2.1
